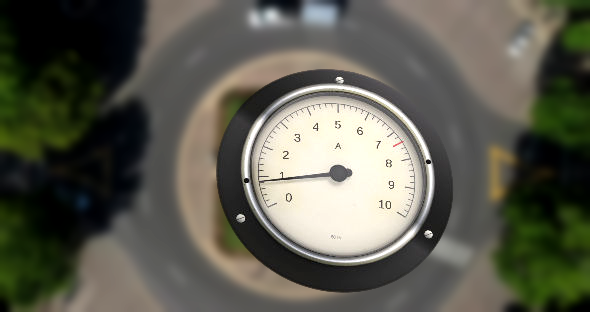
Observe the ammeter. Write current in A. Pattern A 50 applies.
A 0.8
